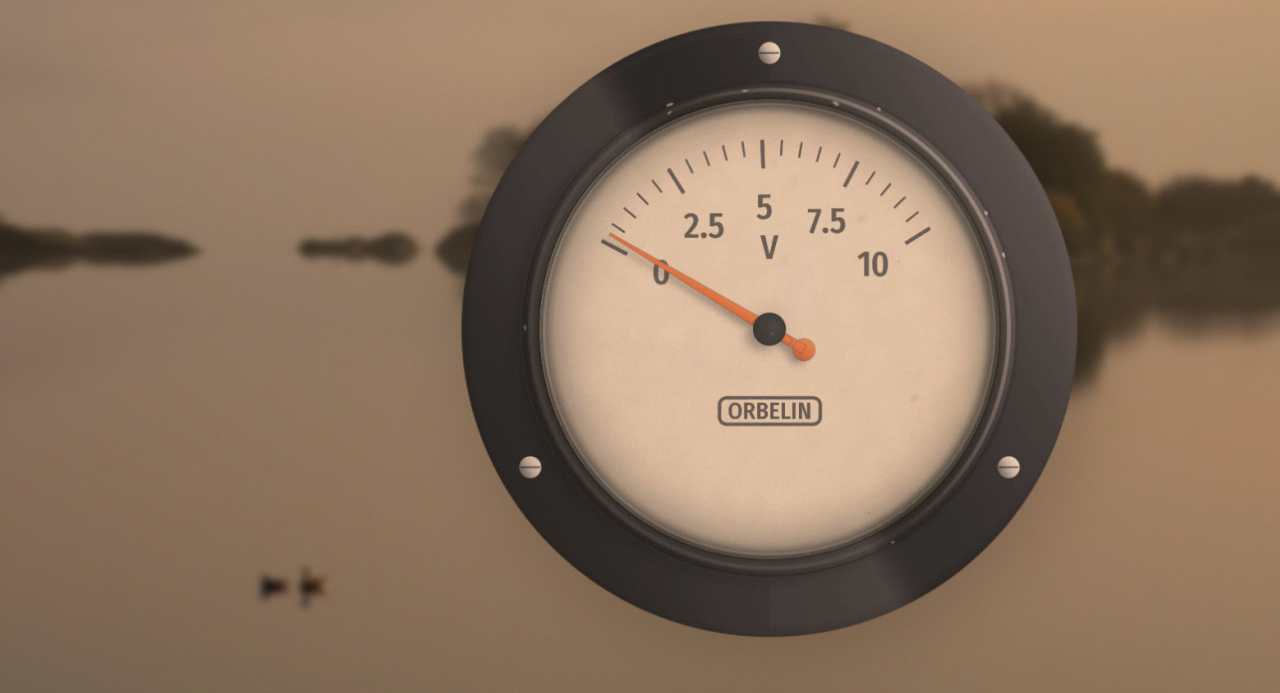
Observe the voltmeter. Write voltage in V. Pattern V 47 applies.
V 0.25
